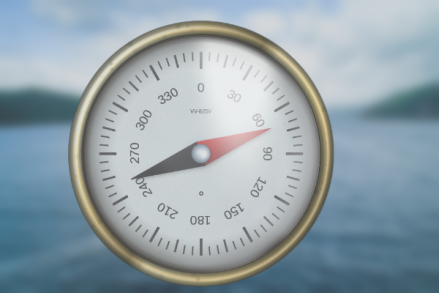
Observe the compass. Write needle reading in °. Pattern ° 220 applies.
° 70
